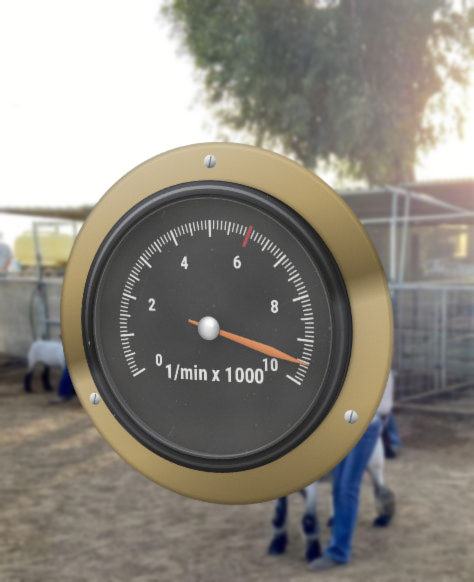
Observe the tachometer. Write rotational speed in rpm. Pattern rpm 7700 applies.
rpm 9500
